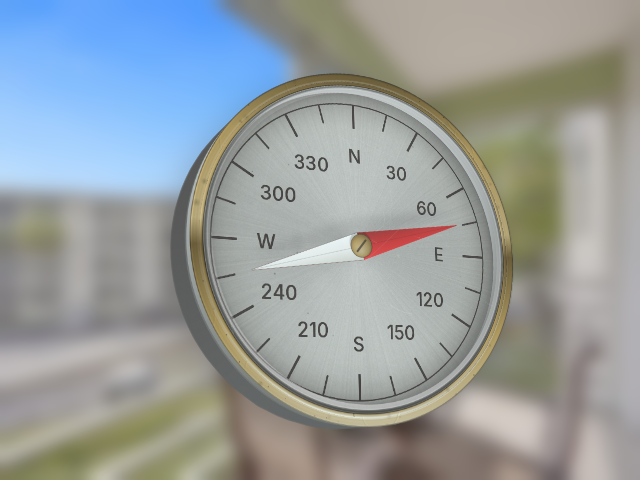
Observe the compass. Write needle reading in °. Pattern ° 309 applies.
° 75
